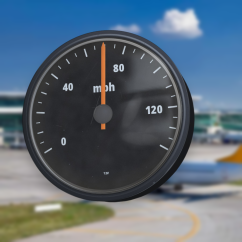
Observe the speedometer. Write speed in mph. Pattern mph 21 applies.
mph 70
